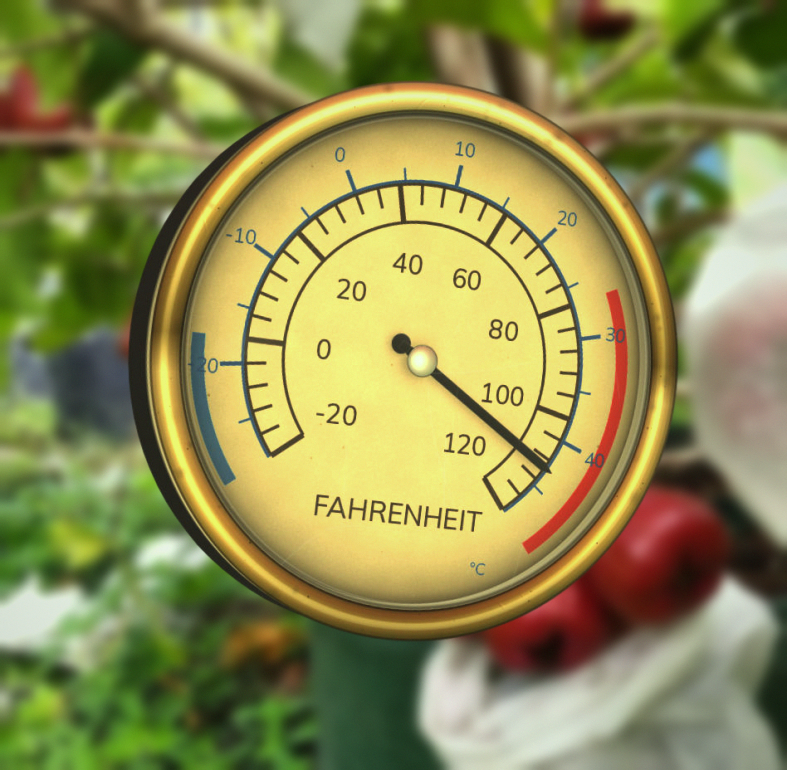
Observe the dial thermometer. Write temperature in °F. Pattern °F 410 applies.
°F 110
